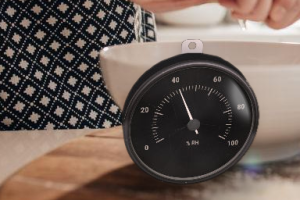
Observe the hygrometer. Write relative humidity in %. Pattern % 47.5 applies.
% 40
